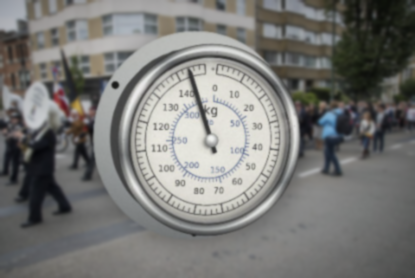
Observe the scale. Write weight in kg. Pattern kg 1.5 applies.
kg 144
